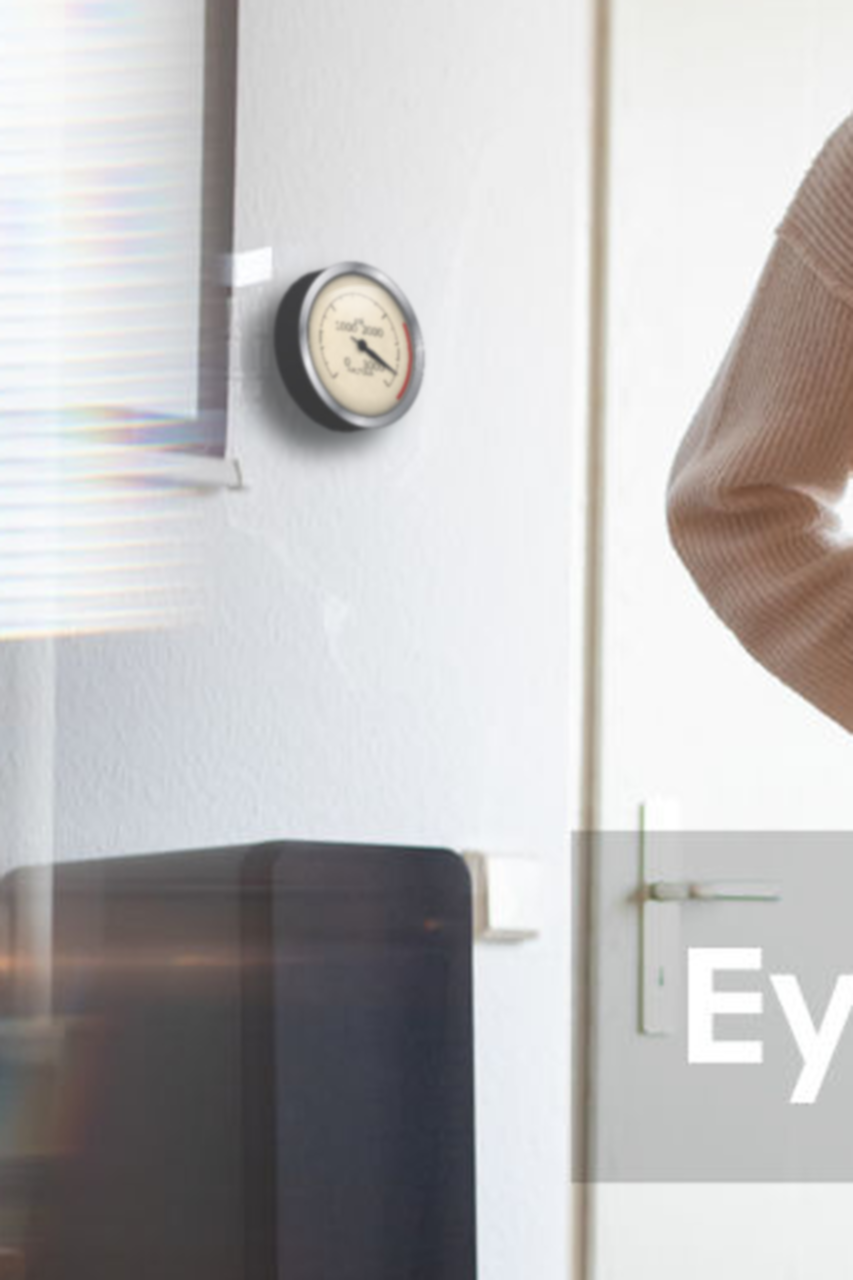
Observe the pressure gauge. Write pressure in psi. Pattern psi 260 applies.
psi 2800
